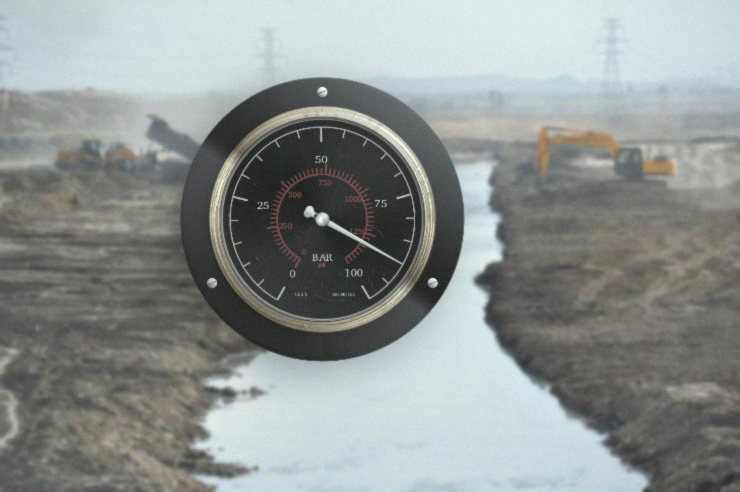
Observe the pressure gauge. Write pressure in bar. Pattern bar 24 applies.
bar 90
